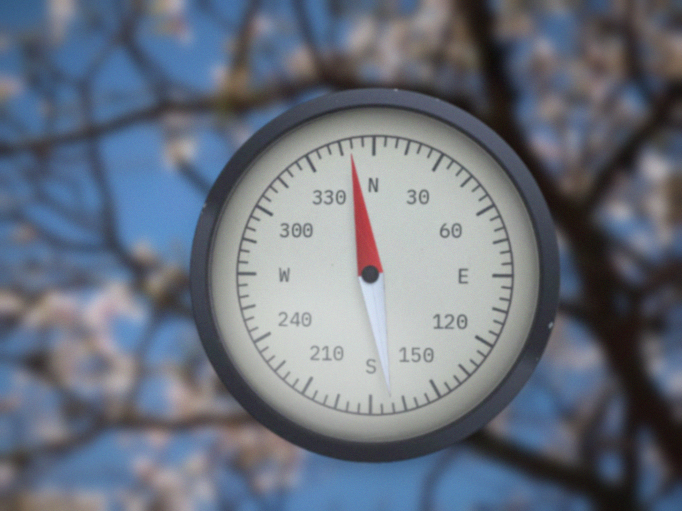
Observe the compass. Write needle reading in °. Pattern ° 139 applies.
° 350
